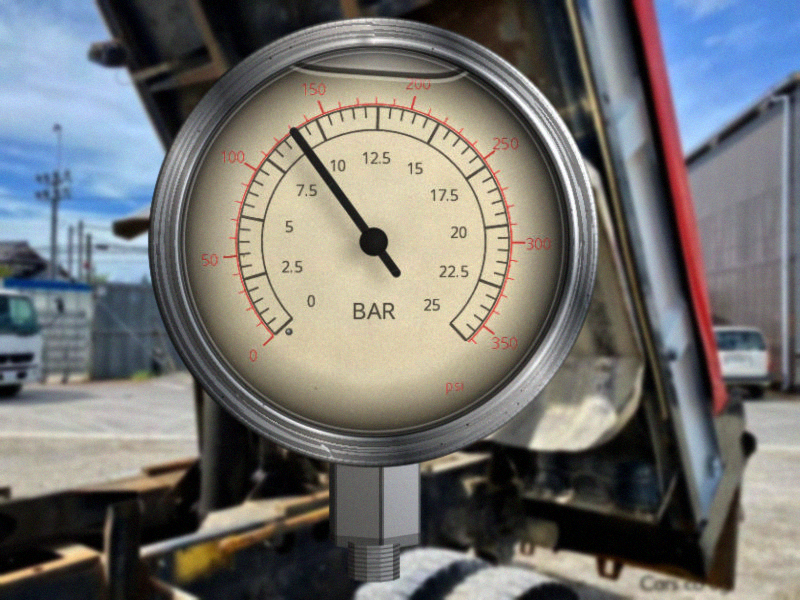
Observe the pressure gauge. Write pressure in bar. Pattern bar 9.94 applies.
bar 9
